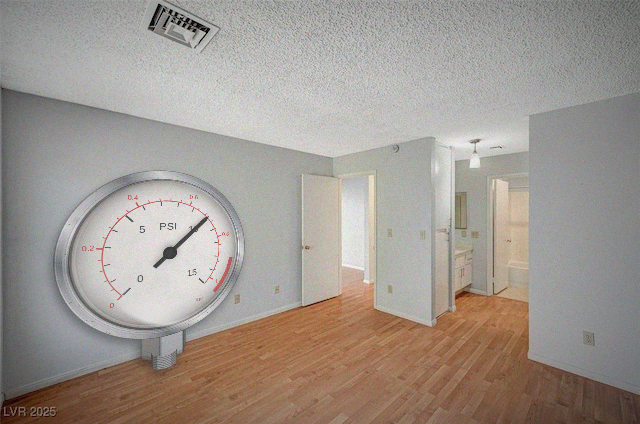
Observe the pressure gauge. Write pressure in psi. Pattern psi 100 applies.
psi 10
